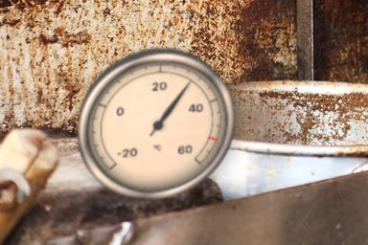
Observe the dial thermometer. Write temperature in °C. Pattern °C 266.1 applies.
°C 30
